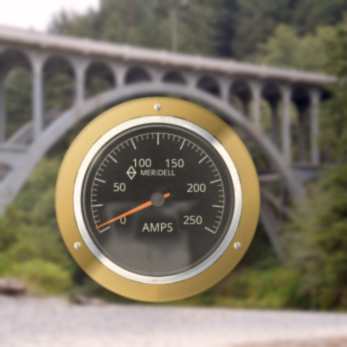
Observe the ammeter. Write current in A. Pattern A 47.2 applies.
A 5
